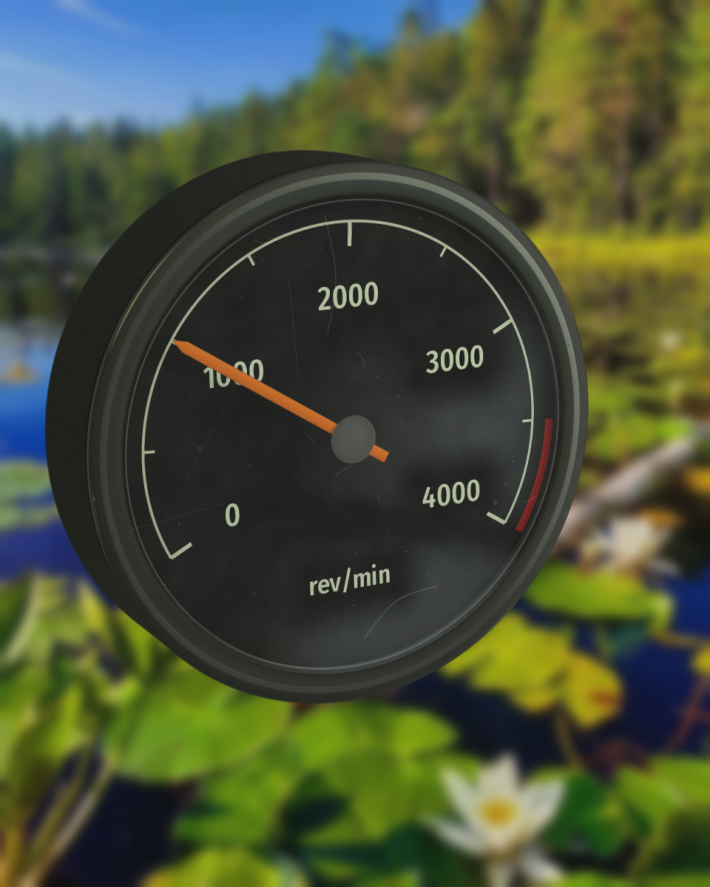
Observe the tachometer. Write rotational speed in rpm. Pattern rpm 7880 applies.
rpm 1000
